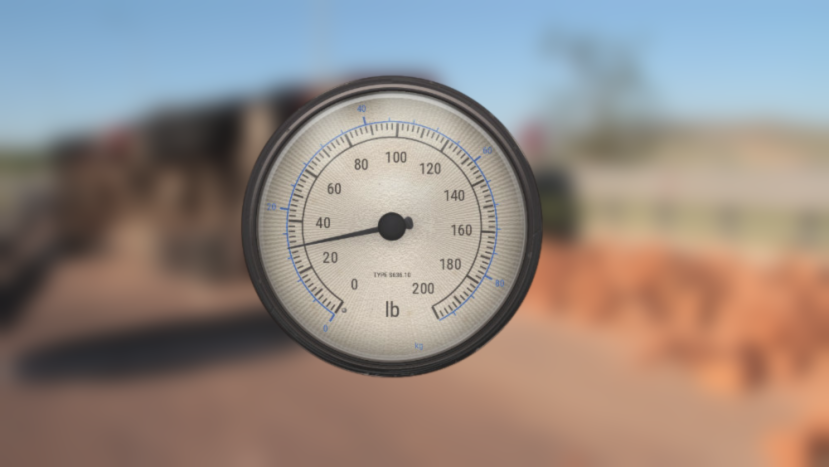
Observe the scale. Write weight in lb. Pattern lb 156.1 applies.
lb 30
